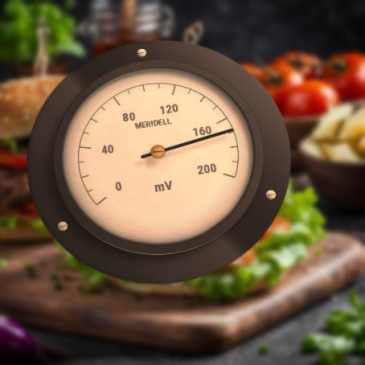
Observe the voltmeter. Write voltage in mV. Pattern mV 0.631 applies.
mV 170
